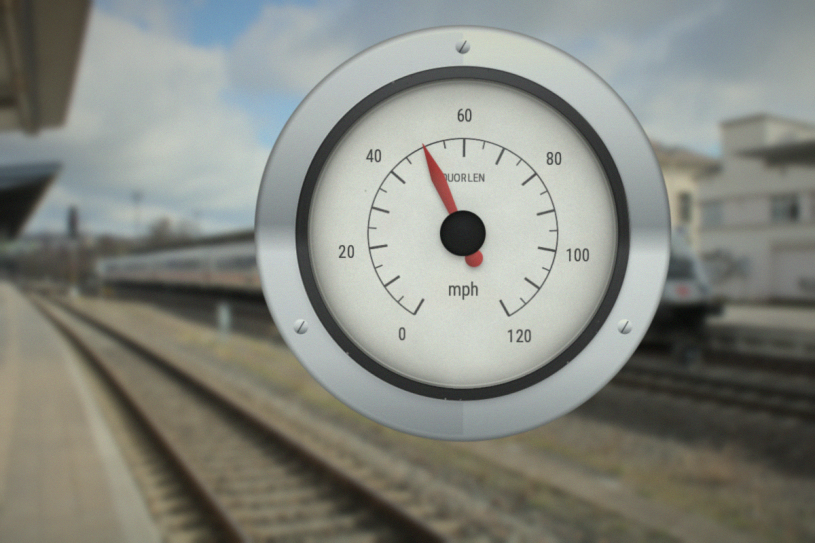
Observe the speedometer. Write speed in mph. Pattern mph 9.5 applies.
mph 50
